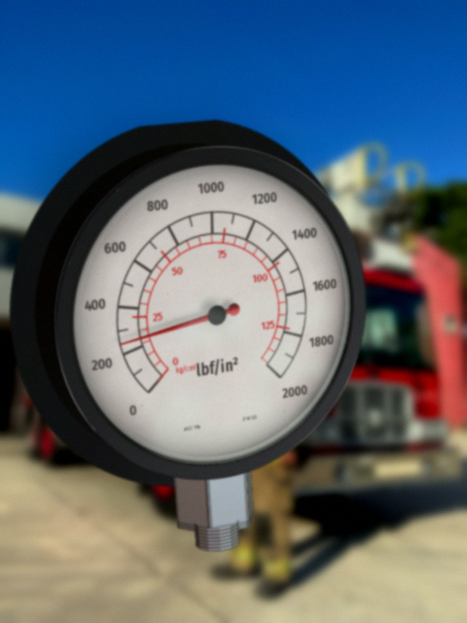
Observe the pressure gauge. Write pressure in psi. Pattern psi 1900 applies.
psi 250
